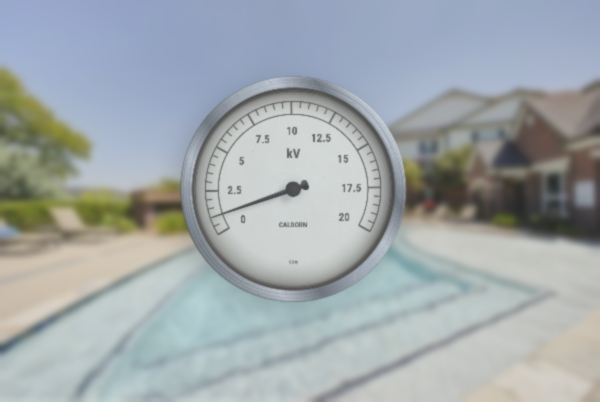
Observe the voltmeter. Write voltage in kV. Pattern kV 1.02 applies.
kV 1
